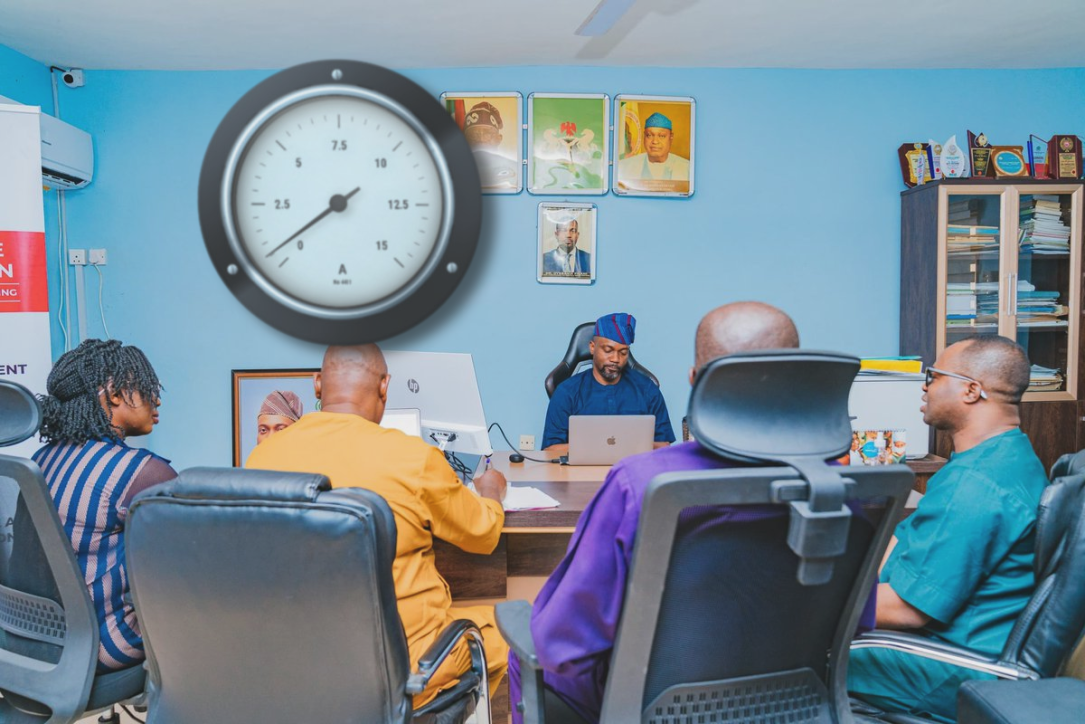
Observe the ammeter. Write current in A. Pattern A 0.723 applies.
A 0.5
